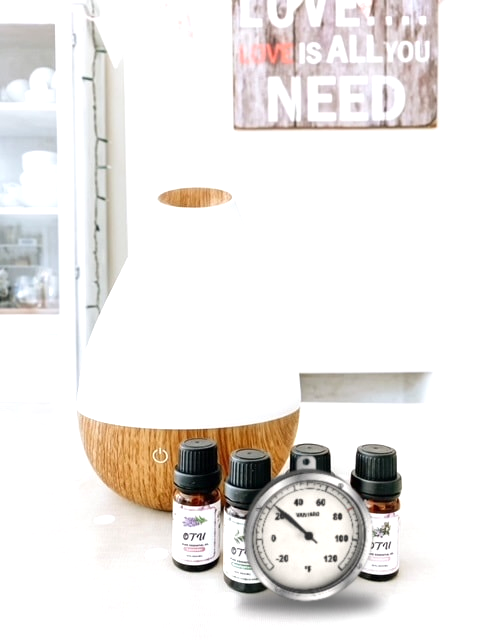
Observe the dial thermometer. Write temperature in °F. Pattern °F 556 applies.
°F 24
